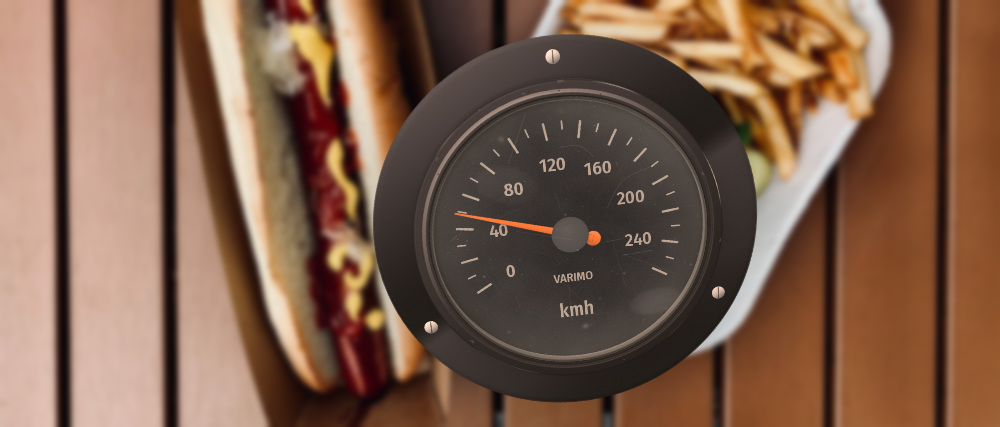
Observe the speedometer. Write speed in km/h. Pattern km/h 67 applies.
km/h 50
